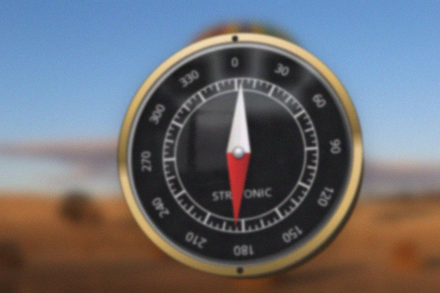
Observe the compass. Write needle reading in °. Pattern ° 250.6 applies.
° 185
